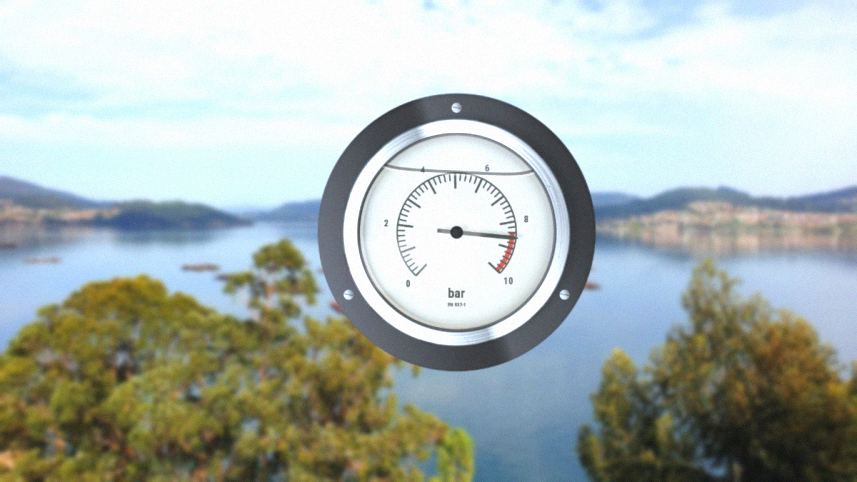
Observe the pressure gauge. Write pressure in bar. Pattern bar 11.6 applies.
bar 8.6
